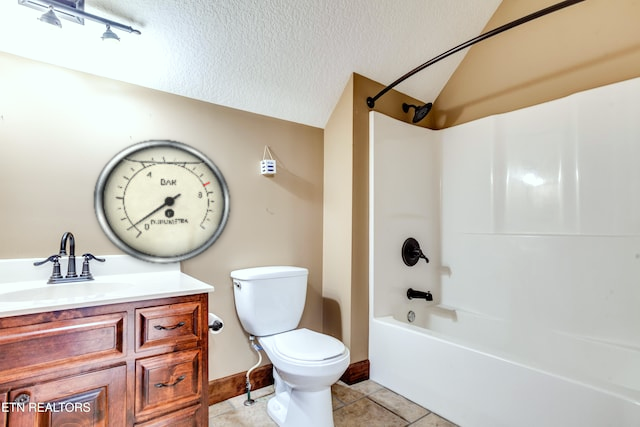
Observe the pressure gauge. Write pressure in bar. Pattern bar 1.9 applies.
bar 0.5
